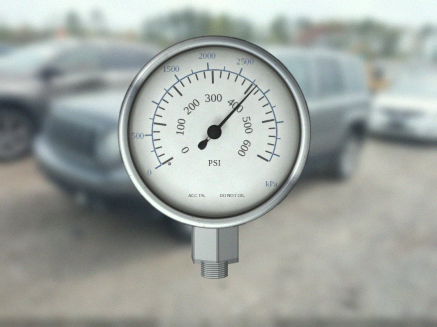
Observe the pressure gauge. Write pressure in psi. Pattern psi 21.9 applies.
psi 410
